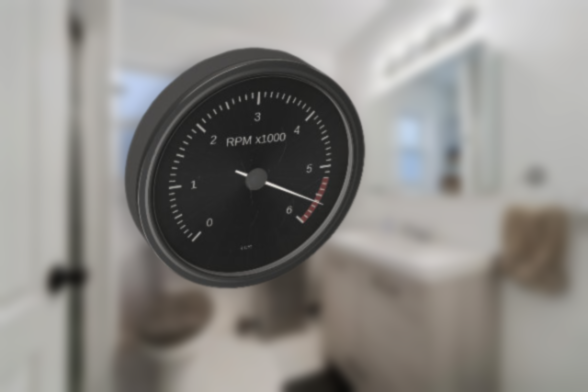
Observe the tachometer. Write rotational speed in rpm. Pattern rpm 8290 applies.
rpm 5600
